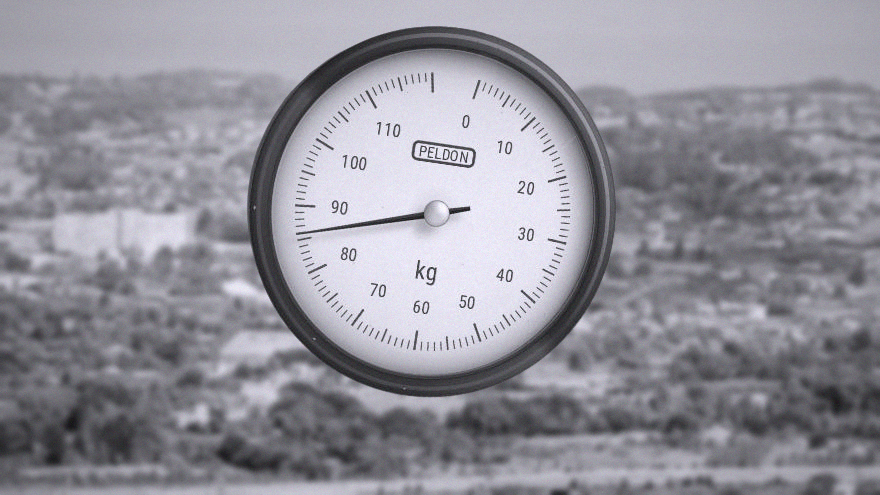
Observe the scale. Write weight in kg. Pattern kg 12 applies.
kg 86
